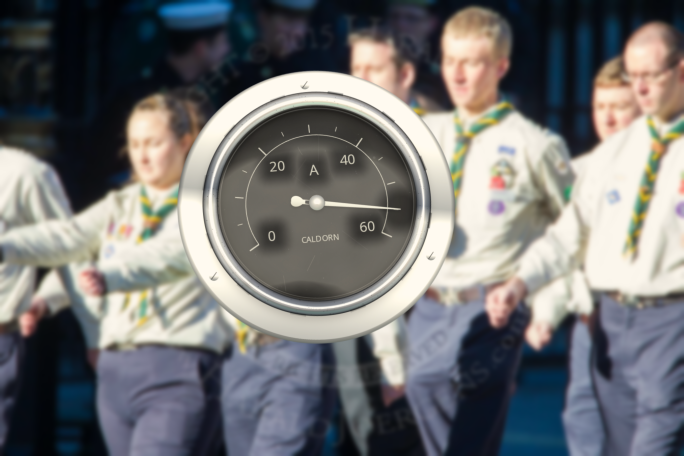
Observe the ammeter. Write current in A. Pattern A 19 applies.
A 55
